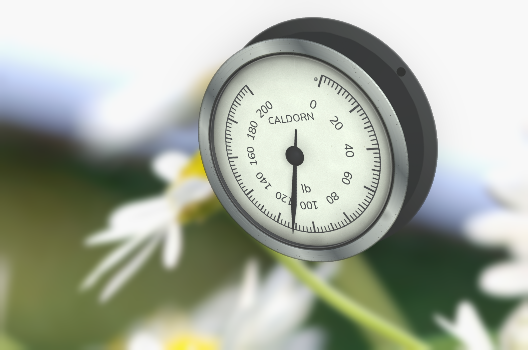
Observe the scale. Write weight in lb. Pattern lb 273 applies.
lb 110
